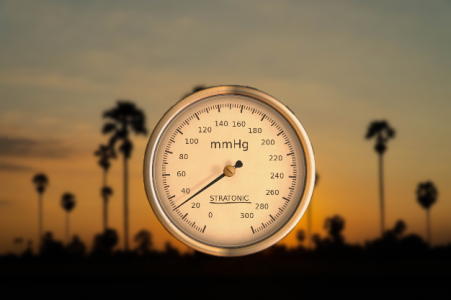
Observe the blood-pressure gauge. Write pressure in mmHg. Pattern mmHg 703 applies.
mmHg 30
